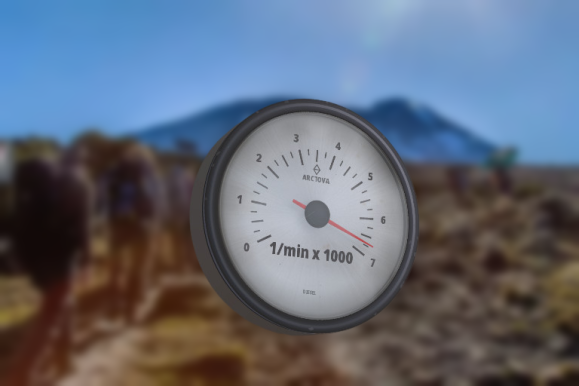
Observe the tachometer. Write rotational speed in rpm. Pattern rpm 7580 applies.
rpm 6750
